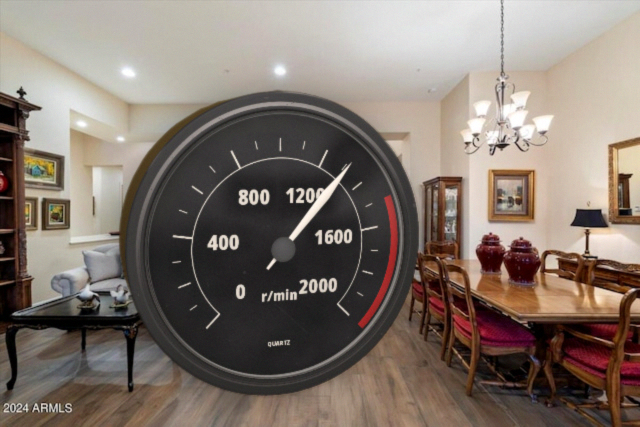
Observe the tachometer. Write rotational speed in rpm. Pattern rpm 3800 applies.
rpm 1300
